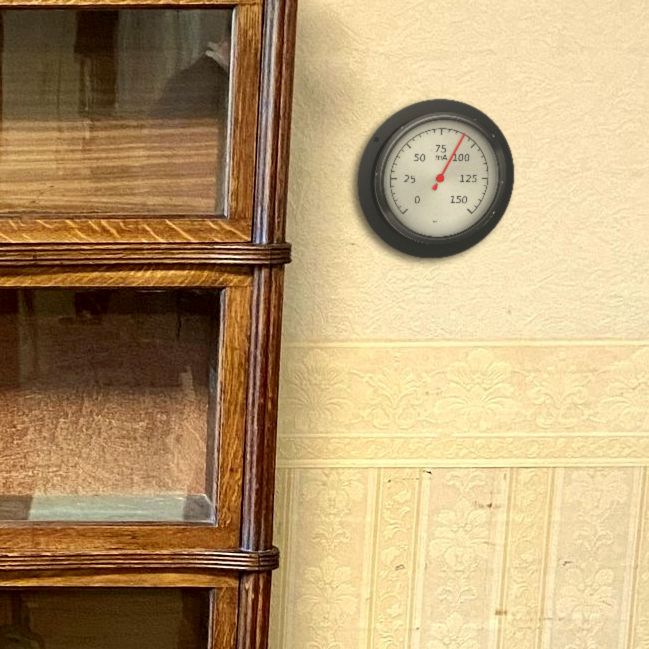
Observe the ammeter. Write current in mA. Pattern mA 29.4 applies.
mA 90
